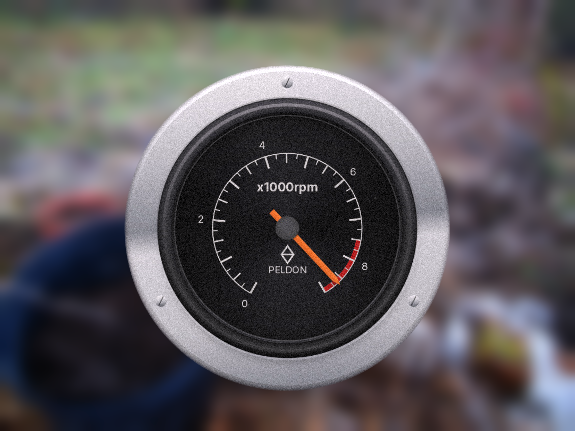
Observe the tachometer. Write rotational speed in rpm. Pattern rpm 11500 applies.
rpm 8625
